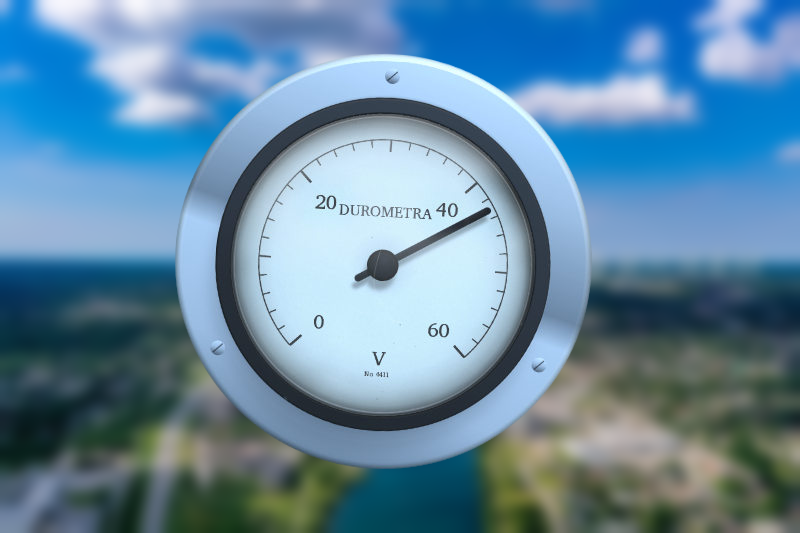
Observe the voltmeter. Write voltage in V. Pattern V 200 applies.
V 43
